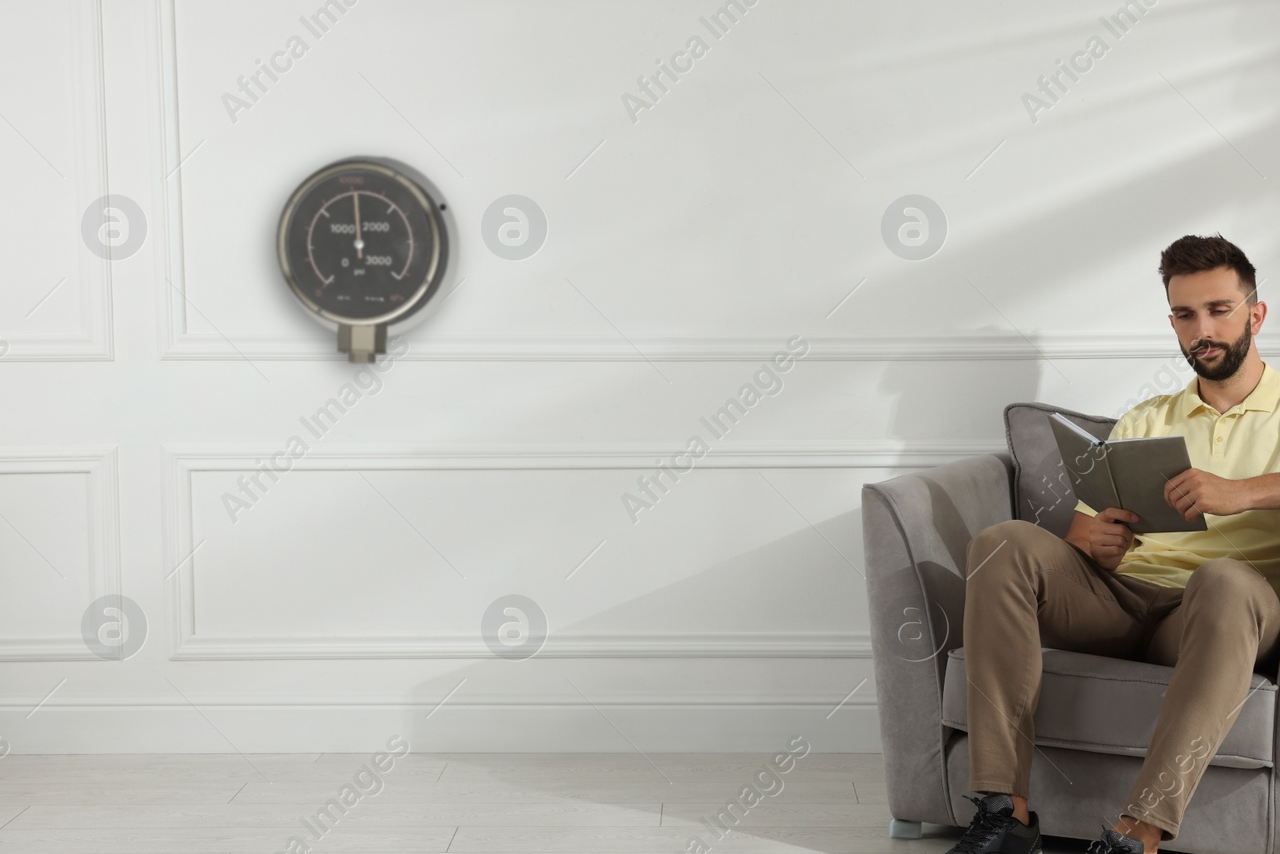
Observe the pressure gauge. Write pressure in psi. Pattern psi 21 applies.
psi 1500
